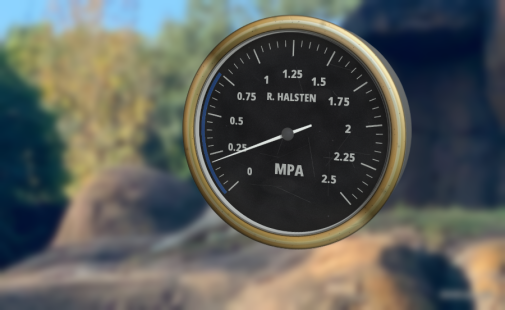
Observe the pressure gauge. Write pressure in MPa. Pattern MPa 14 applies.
MPa 0.2
